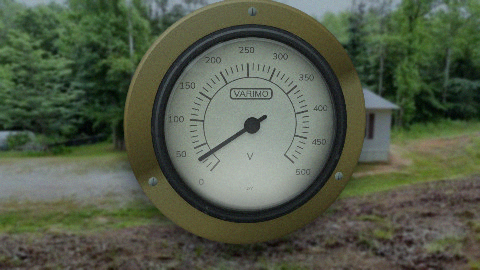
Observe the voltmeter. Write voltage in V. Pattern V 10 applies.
V 30
